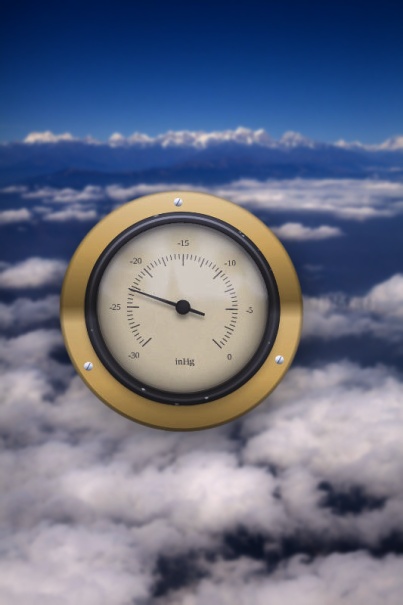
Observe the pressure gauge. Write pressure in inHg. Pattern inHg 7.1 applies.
inHg -23
